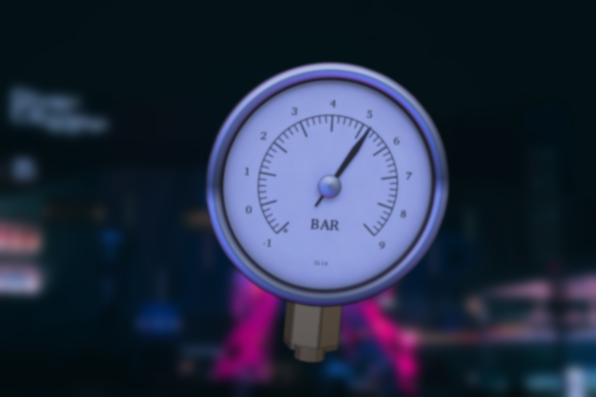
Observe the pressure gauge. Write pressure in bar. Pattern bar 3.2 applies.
bar 5.2
